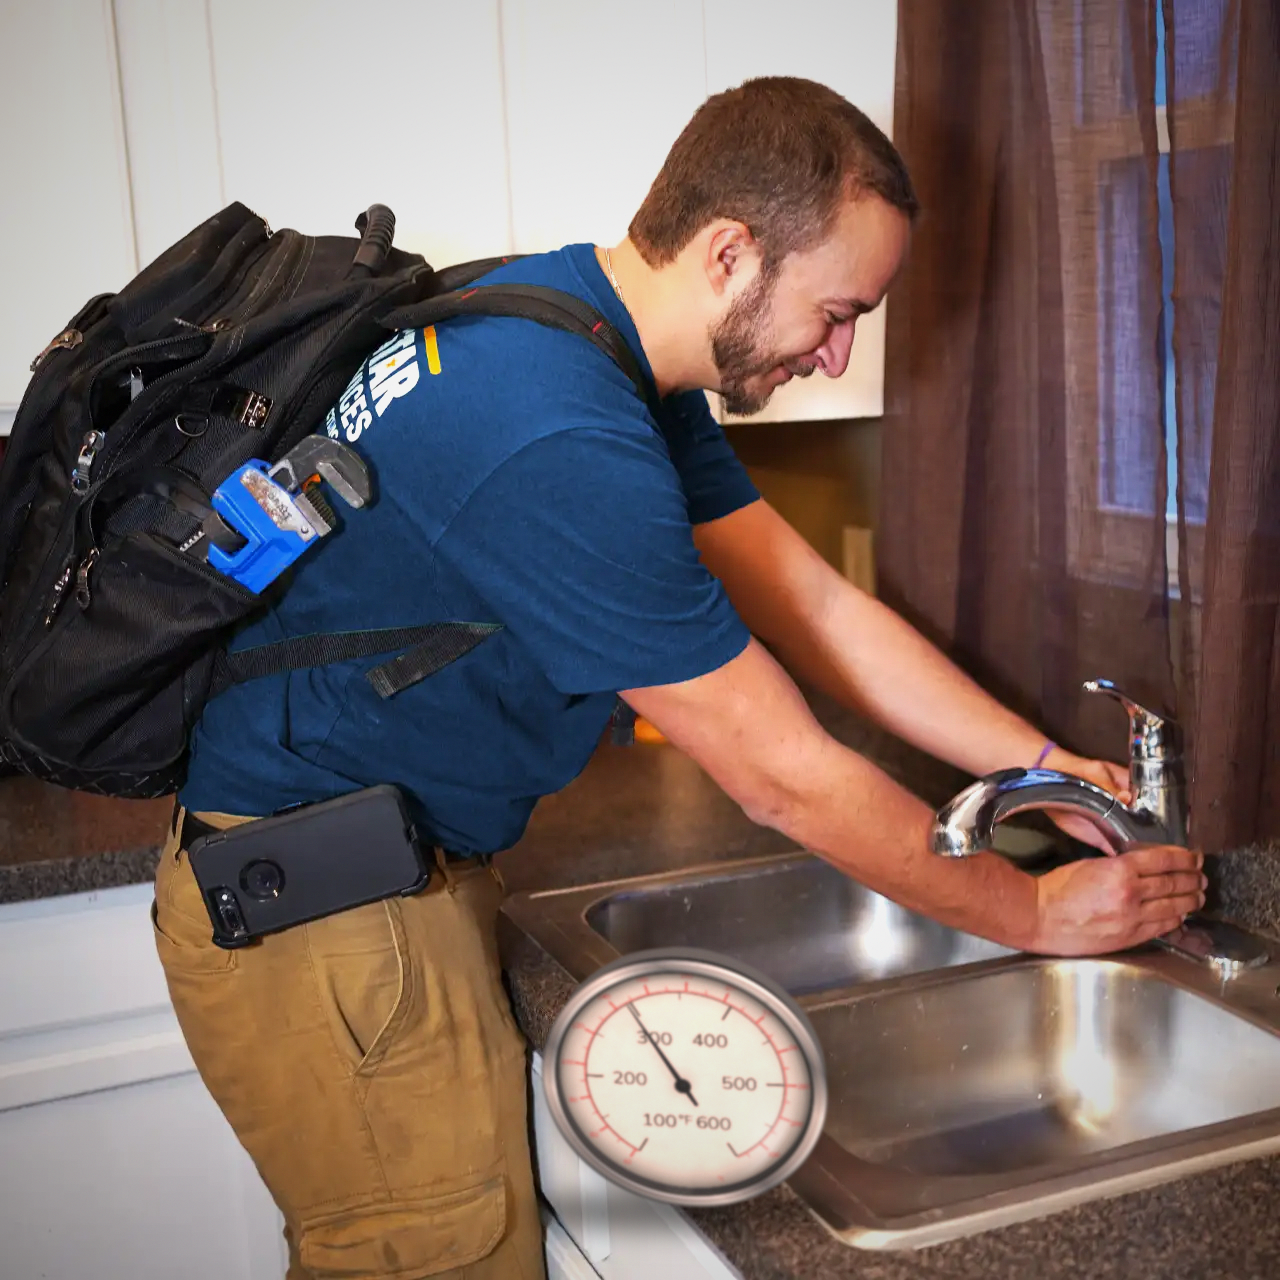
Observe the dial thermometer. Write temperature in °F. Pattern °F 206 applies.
°F 300
